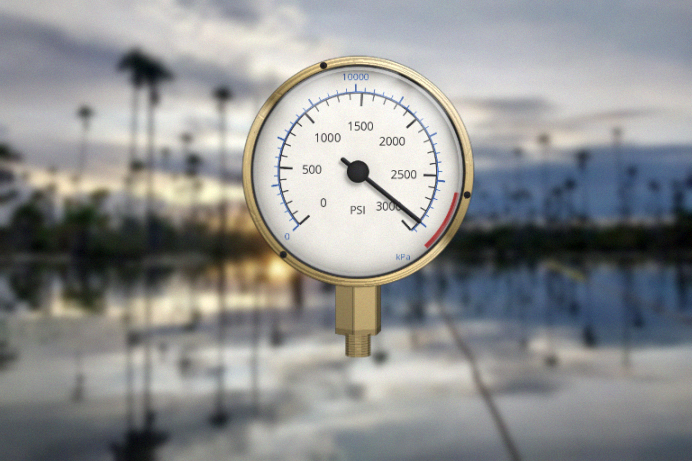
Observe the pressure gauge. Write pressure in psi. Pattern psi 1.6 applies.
psi 2900
